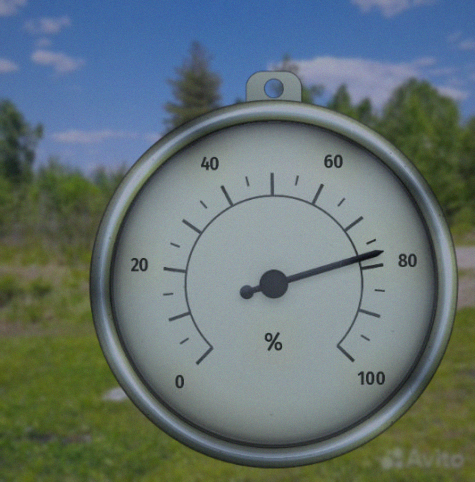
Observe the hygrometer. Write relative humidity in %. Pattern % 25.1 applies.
% 77.5
